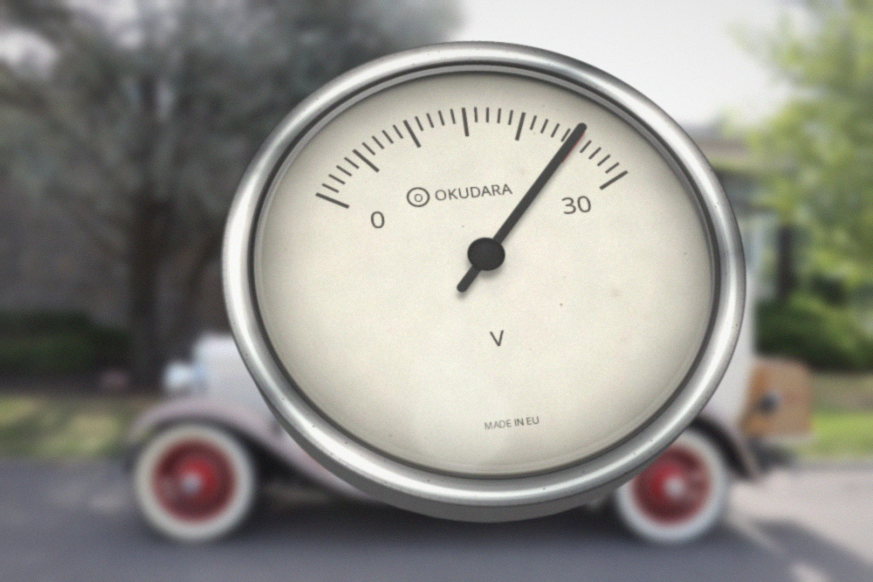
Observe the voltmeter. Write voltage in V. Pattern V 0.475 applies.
V 25
